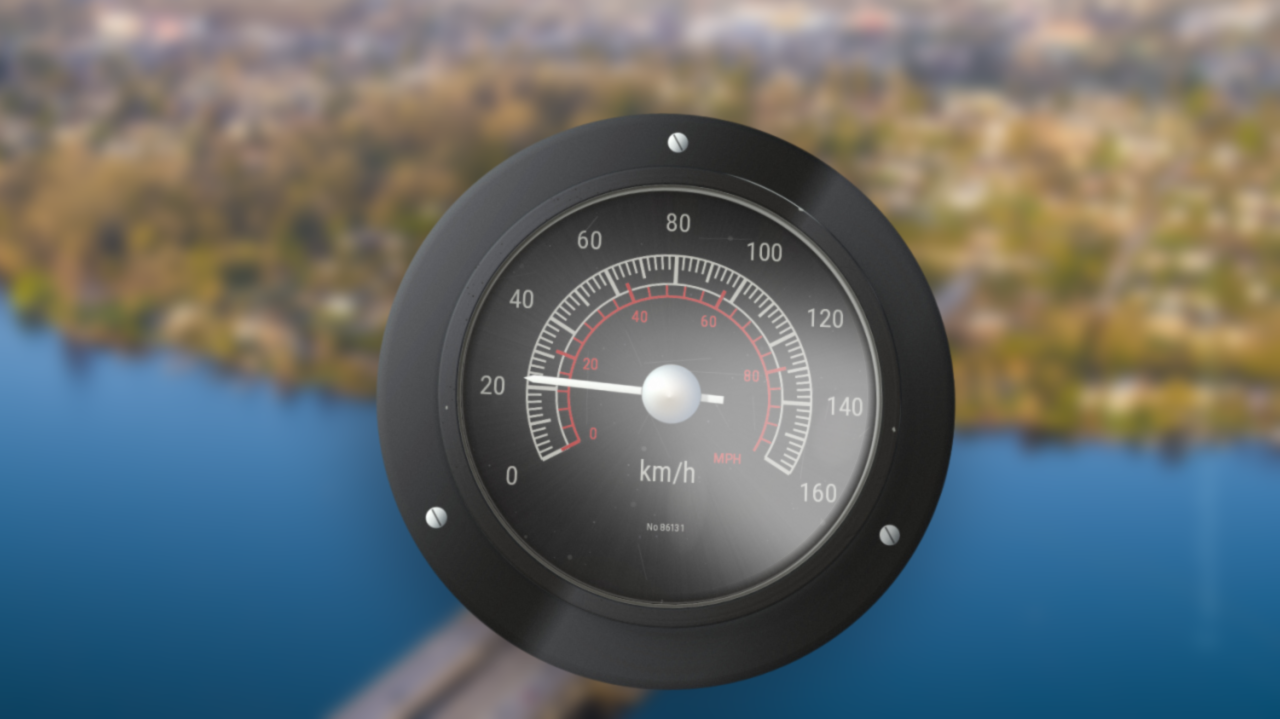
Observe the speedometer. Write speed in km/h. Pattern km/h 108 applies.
km/h 22
